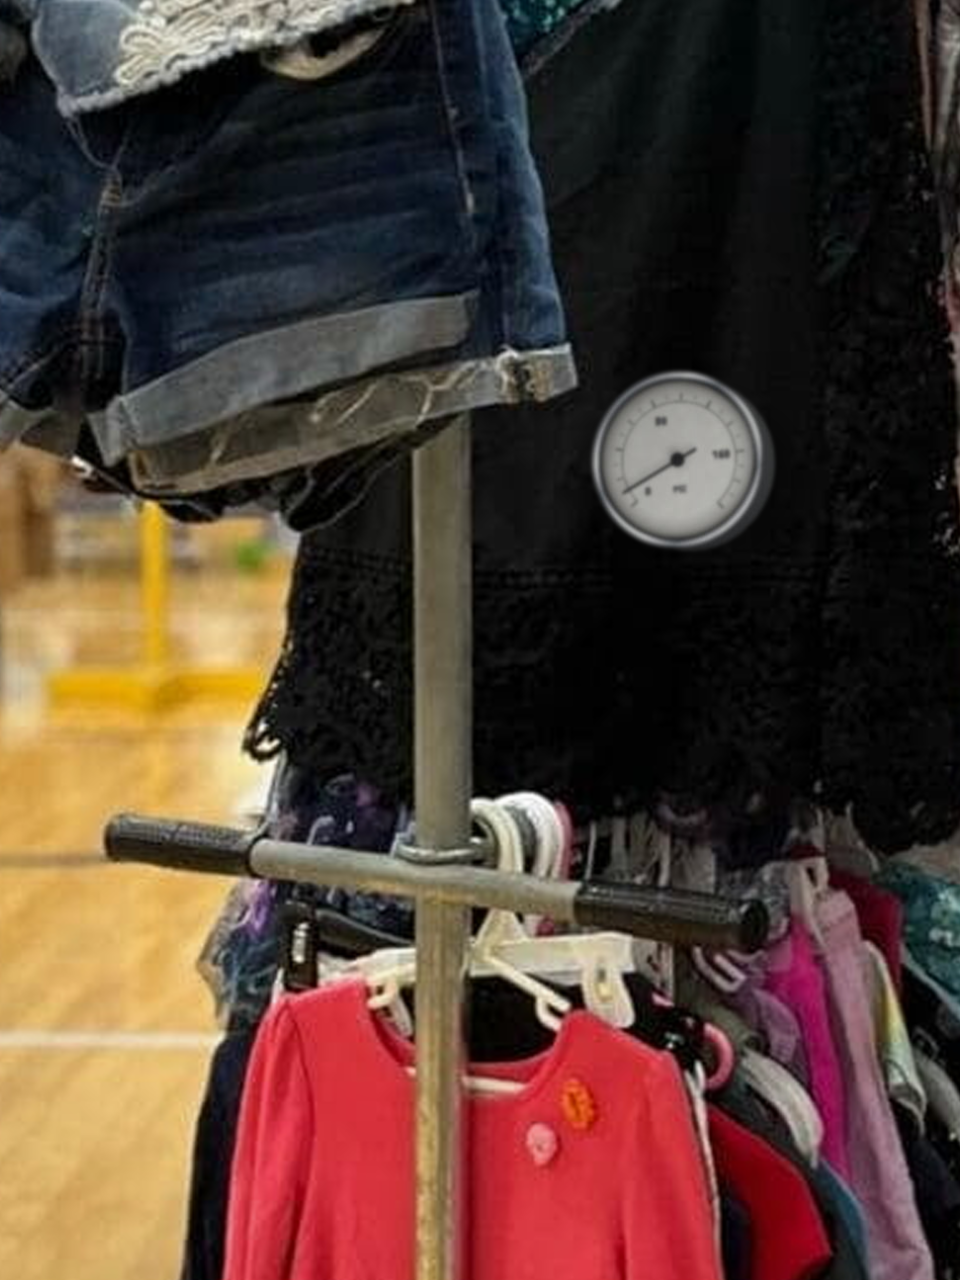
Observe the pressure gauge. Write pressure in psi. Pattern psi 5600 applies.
psi 10
